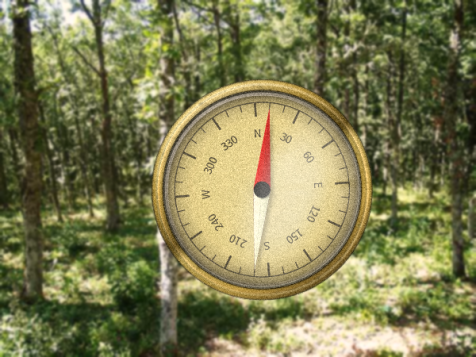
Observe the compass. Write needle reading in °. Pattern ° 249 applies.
° 10
